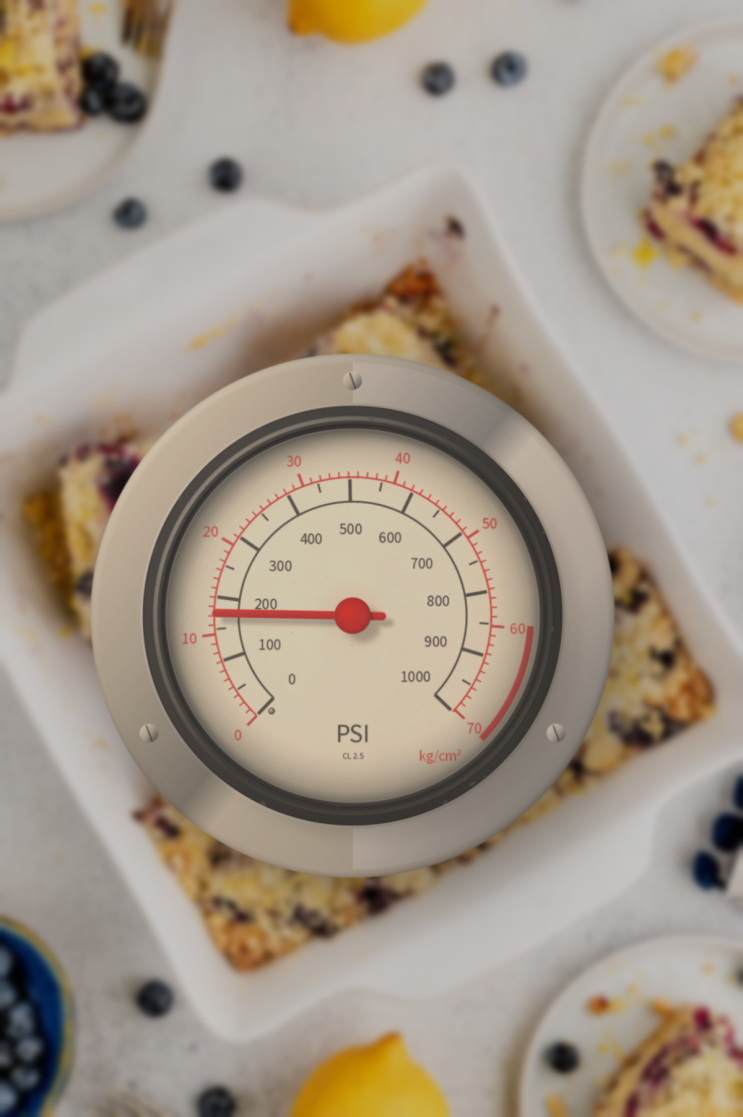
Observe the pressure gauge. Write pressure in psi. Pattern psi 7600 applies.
psi 175
